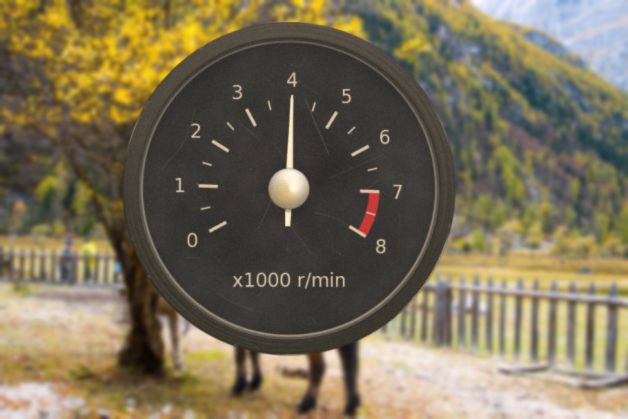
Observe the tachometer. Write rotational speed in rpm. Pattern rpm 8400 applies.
rpm 4000
